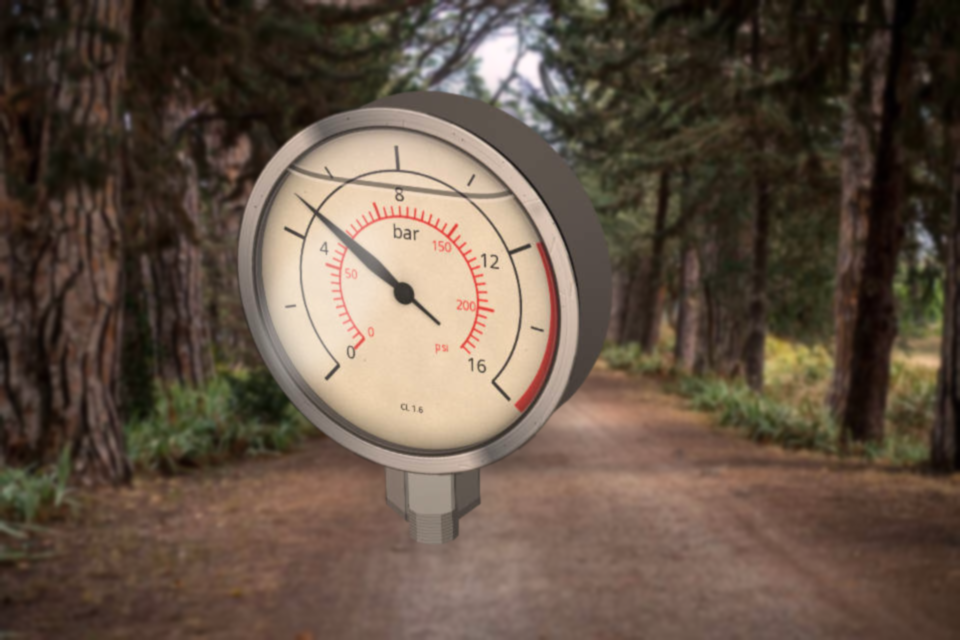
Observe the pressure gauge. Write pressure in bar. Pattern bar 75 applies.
bar 5
